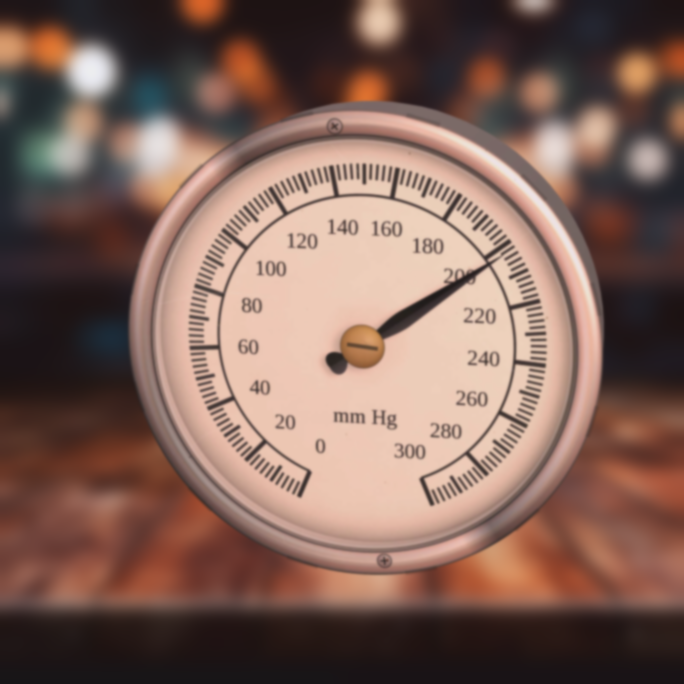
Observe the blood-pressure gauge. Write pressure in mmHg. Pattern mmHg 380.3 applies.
mmHg 202
